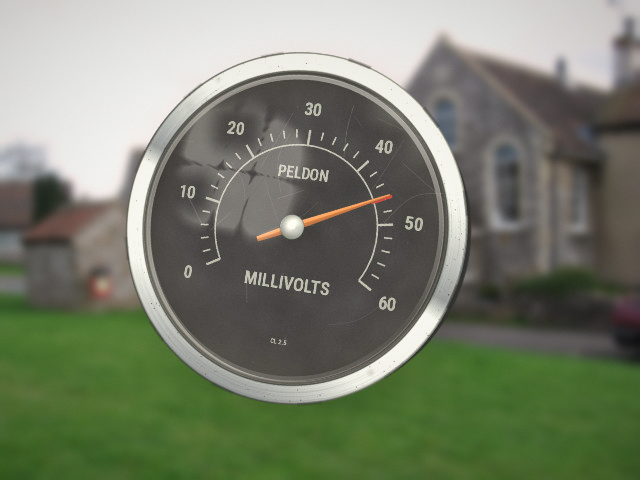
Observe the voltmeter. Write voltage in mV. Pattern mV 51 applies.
mV 46
